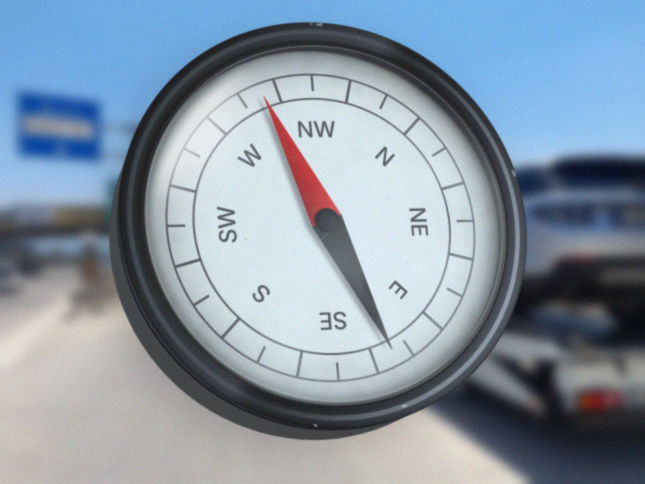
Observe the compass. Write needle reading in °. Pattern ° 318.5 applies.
° 292.5
